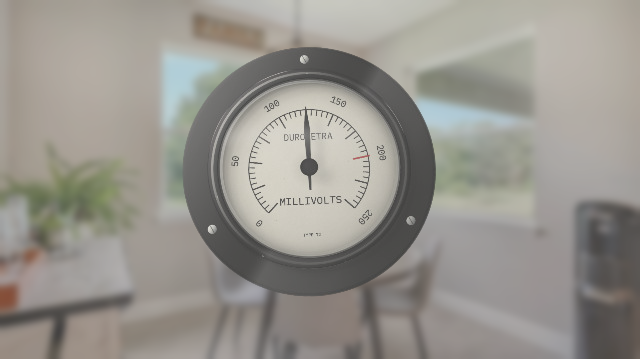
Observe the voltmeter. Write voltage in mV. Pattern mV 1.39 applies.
mV 125
